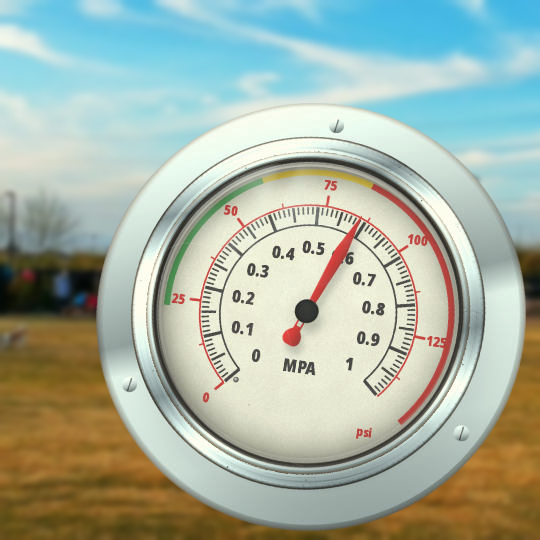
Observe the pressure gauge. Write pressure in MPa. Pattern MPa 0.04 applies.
MPa 0.59
